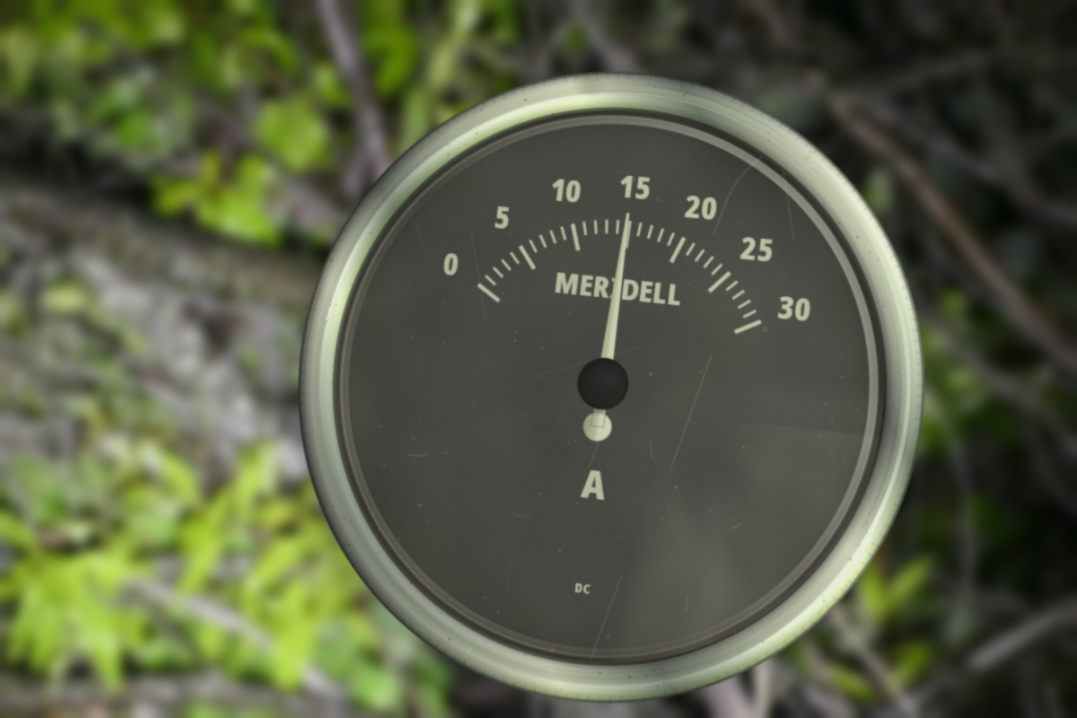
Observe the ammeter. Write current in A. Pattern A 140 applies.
A 15
